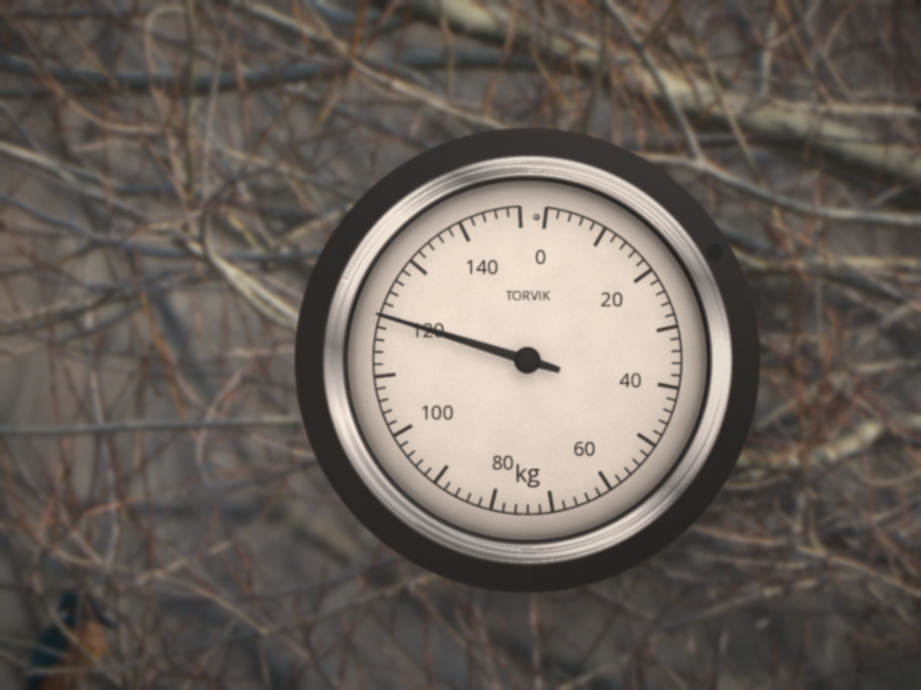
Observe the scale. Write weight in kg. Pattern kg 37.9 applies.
kg 120
